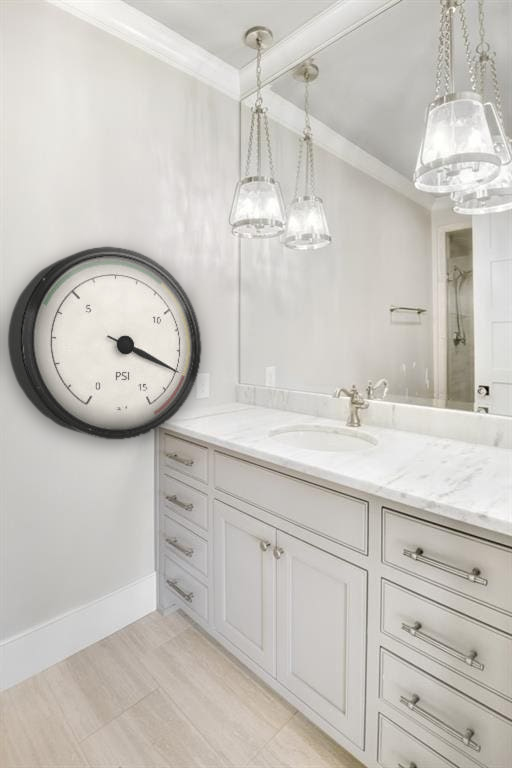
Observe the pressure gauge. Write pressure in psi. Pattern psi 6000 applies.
psi 13
